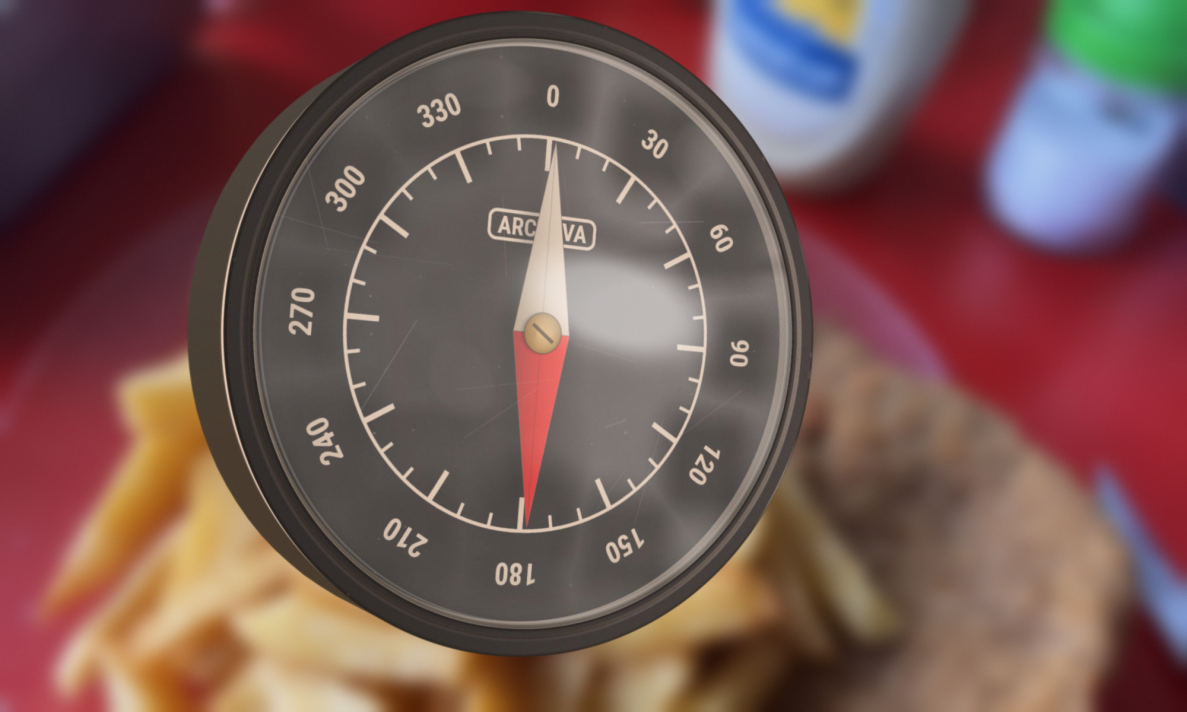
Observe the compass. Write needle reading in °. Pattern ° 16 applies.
° 180
